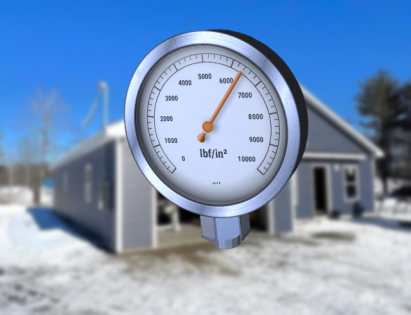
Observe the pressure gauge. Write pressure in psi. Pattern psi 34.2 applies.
psi 6400
